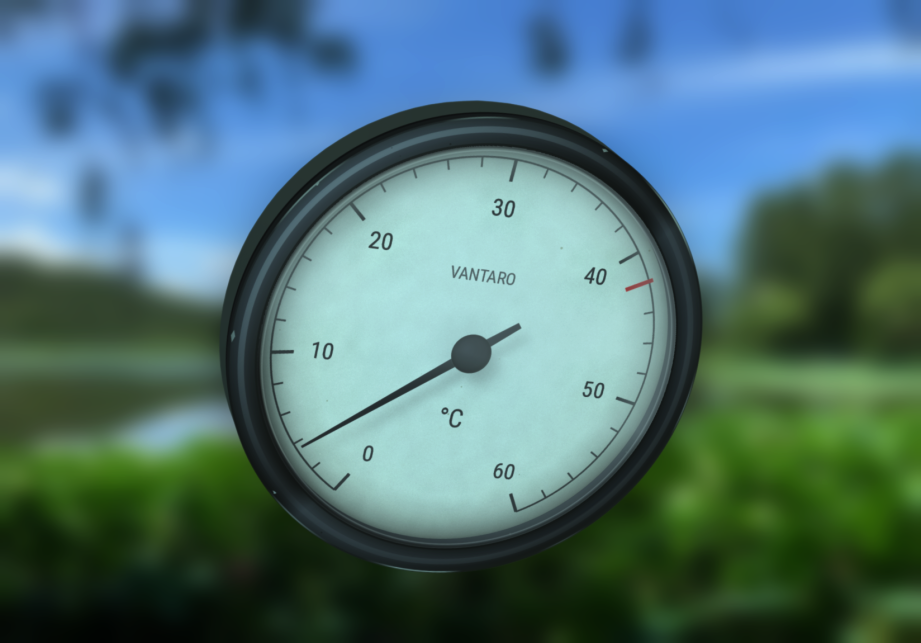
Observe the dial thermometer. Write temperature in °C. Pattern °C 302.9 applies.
°C 4
